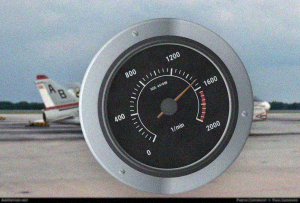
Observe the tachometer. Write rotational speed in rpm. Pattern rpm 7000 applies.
rpm 1500
